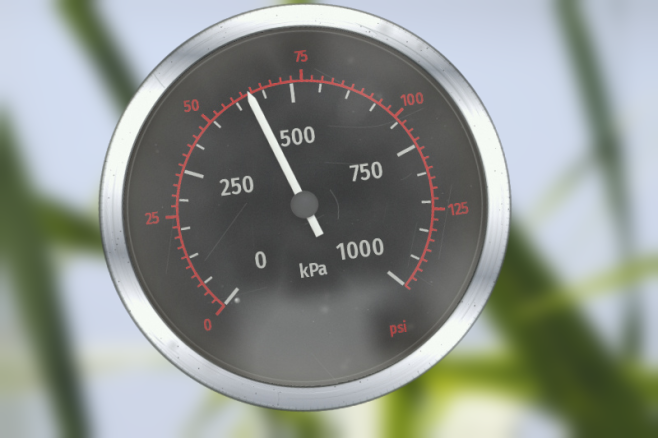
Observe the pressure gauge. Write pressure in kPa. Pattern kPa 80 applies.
kPa 425
